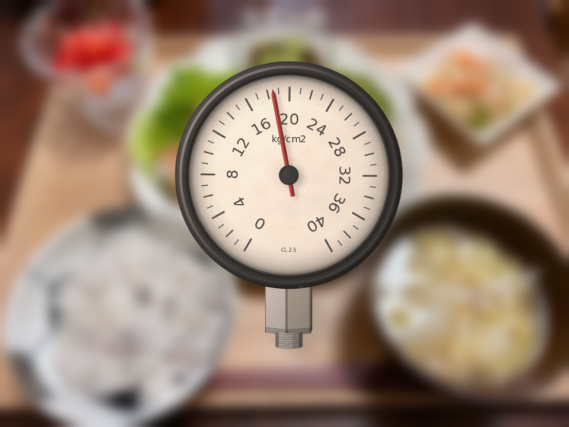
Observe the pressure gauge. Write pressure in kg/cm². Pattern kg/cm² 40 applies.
kg/cm² 18.5
